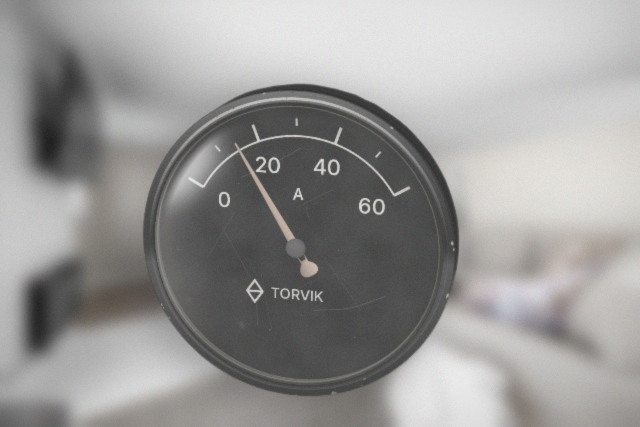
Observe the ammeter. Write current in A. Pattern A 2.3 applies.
A 15
